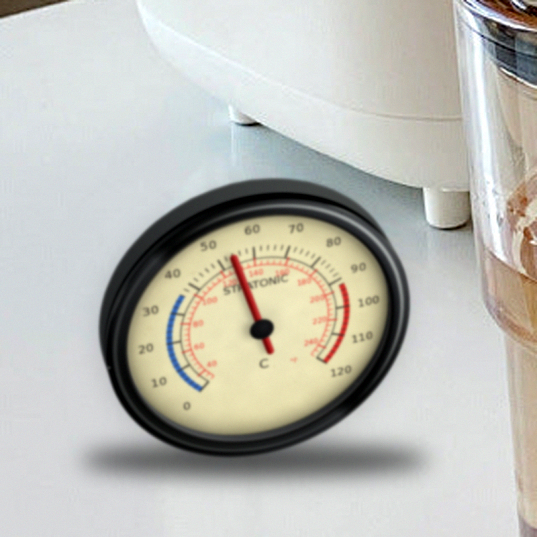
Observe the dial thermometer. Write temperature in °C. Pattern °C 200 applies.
°C 54
